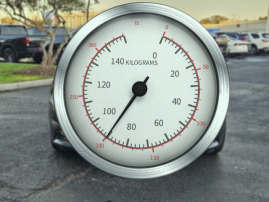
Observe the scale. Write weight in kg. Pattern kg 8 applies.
kg 90
